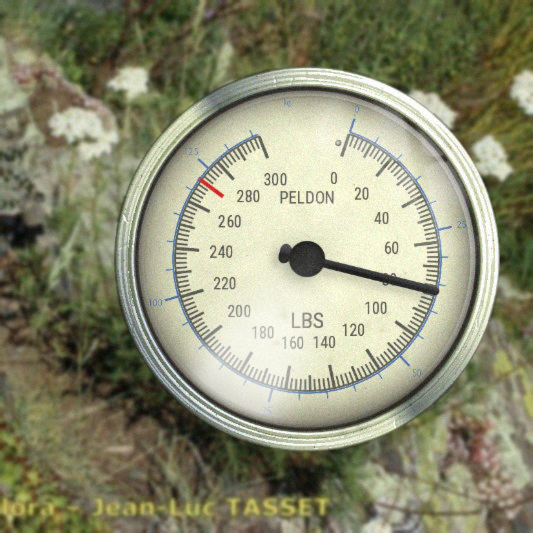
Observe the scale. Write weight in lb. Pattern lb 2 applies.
lb 80
